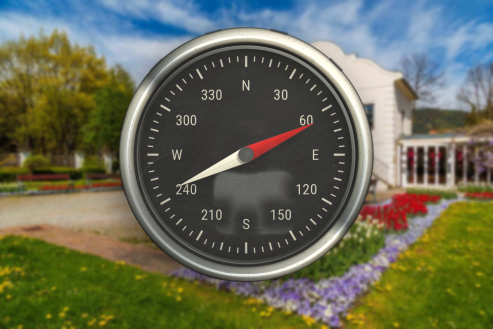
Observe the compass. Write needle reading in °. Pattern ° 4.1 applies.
° 65
